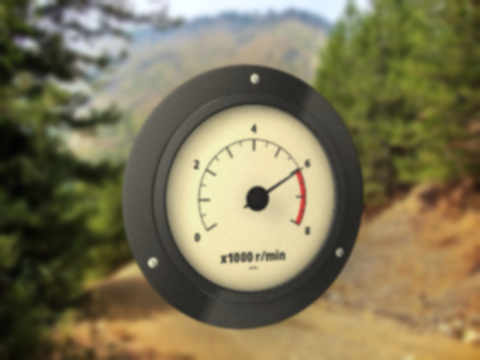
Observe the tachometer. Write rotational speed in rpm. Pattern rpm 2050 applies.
rpm 6000
